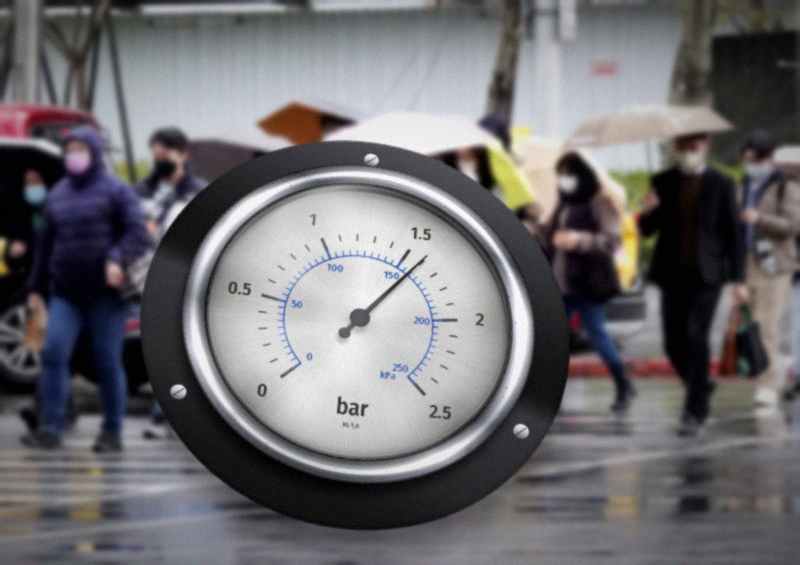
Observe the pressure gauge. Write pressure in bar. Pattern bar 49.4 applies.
bar 1.6
